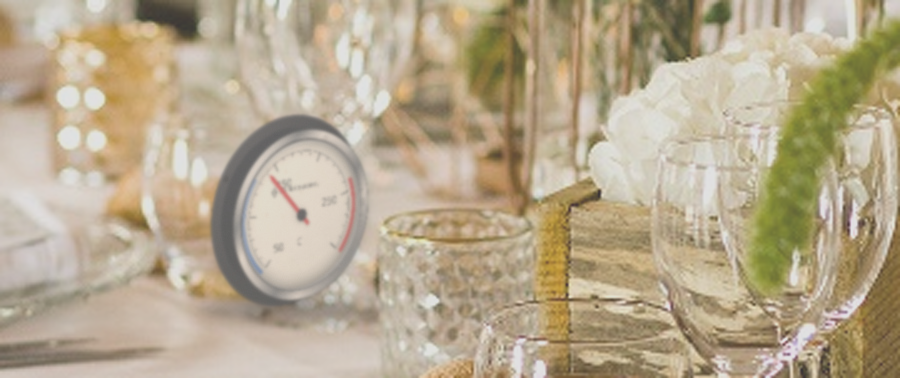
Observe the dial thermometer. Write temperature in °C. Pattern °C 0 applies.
°C 140
